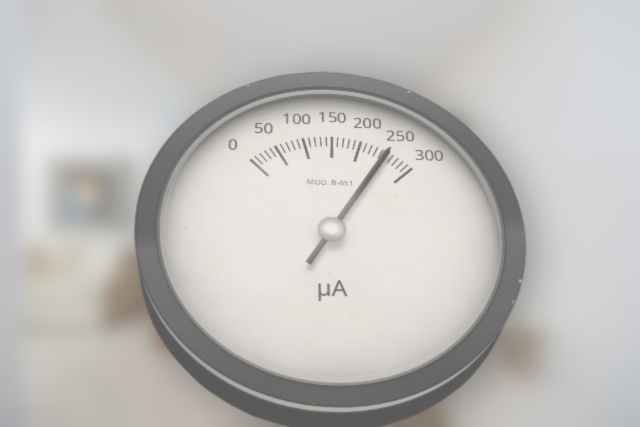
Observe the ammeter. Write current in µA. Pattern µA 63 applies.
µA 250
